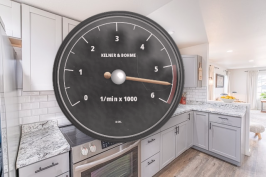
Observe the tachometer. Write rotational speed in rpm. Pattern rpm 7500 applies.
rpm 5500
